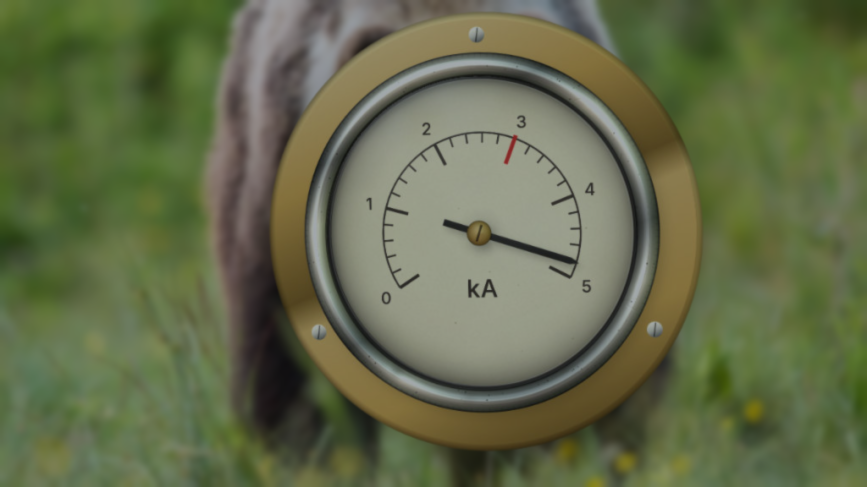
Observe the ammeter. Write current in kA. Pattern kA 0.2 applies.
kA 4.8
